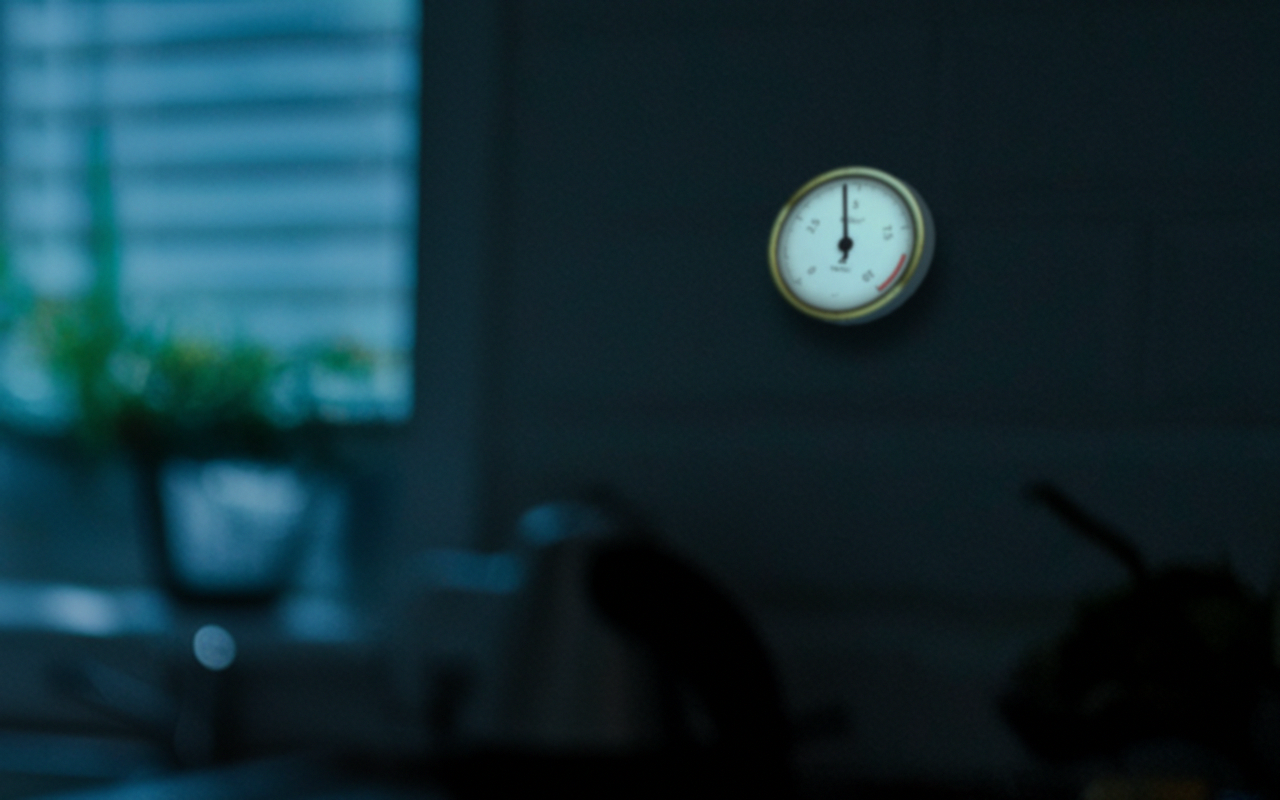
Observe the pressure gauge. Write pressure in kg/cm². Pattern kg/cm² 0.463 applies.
kg/cm² 4.5
